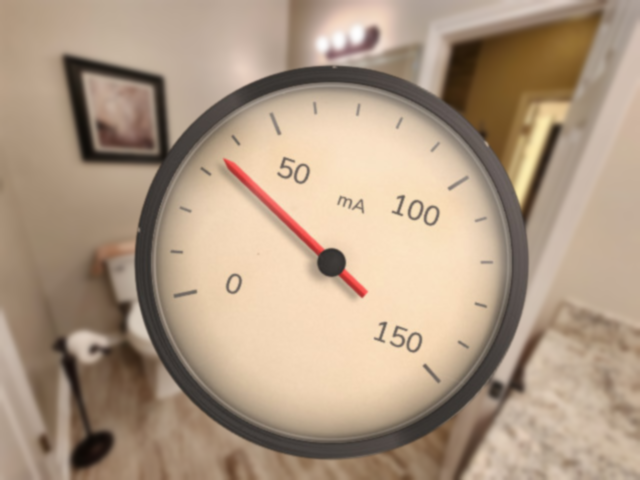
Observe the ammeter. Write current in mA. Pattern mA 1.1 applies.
mA 35
